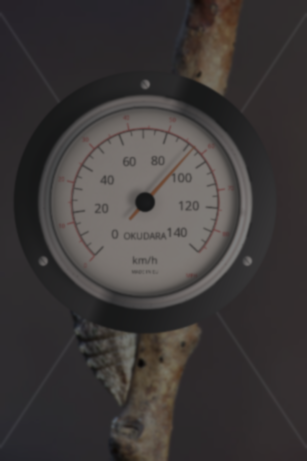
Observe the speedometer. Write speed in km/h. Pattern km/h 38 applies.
km/h 92.5
